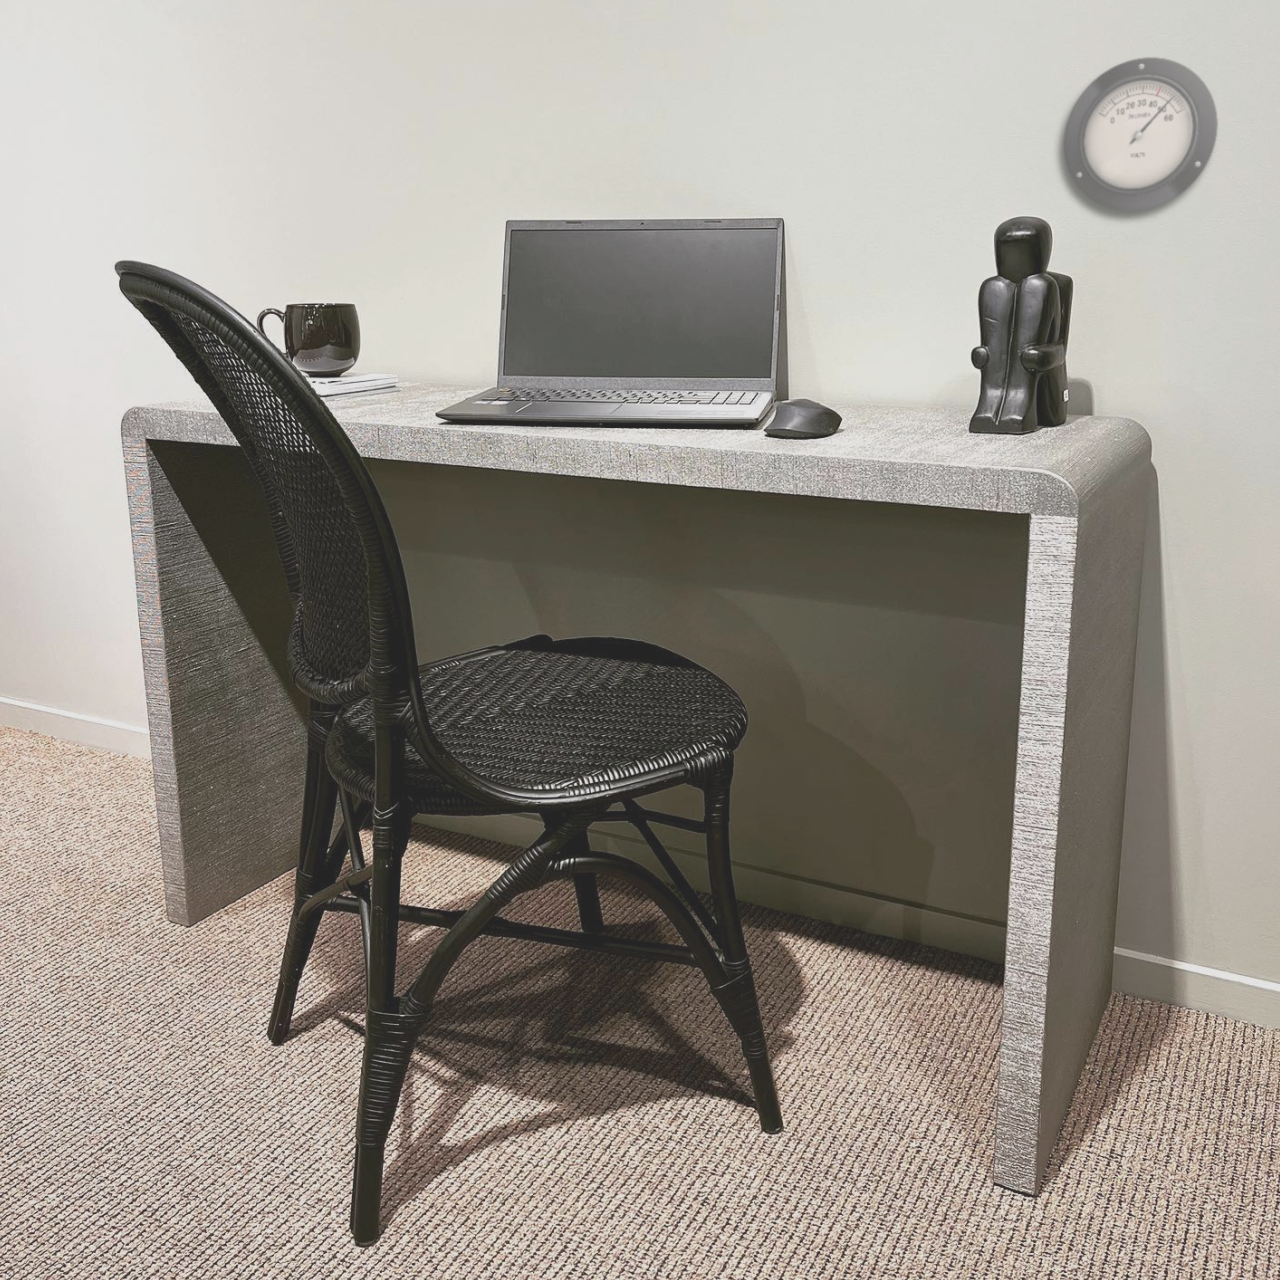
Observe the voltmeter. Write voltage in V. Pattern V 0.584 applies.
V 50
